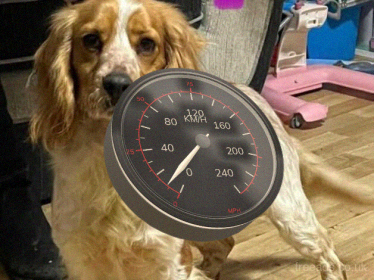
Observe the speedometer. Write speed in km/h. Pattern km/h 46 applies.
km/h 10
